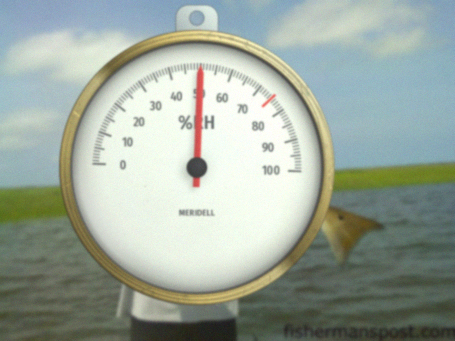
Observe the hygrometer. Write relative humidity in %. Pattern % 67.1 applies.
% 50
